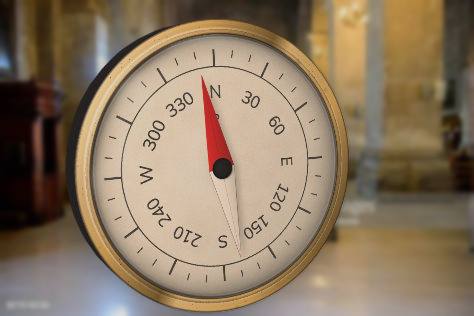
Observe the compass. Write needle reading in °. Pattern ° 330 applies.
° 350
